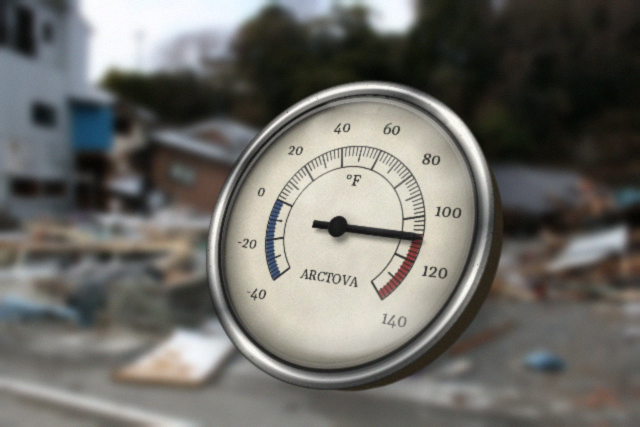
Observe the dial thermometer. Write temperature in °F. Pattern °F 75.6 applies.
°F 110
